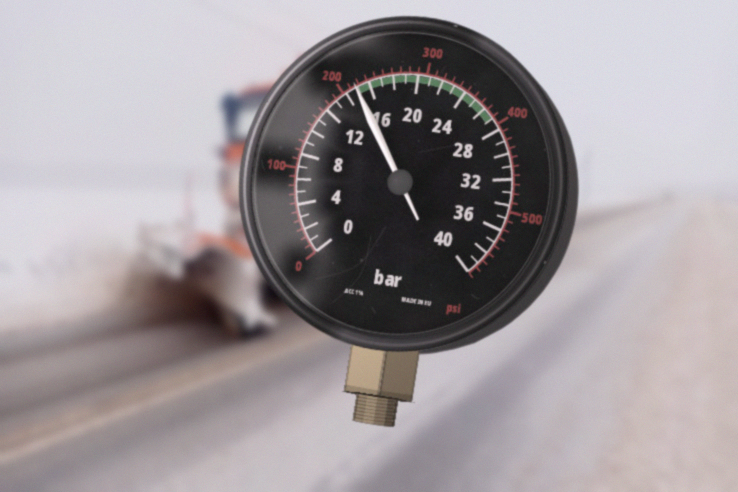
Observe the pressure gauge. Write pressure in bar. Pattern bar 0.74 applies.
bar 15
